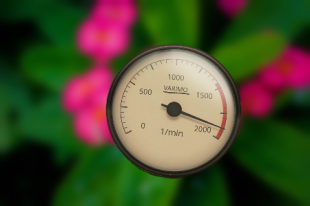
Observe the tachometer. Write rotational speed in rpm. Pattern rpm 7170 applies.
rpm 1900
